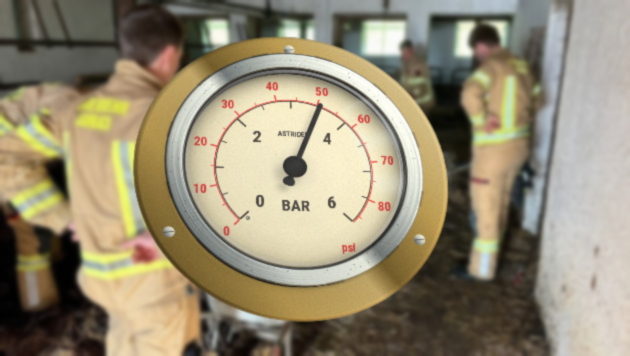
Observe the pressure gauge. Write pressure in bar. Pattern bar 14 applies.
bar 3.5
